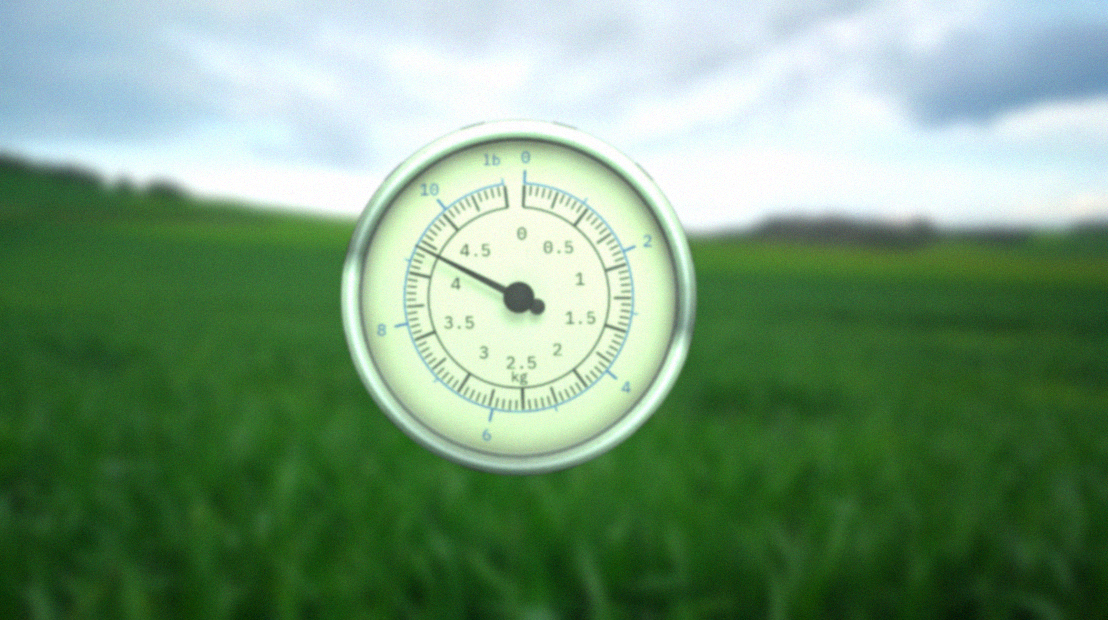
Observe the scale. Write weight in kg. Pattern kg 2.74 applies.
kg 4.2
